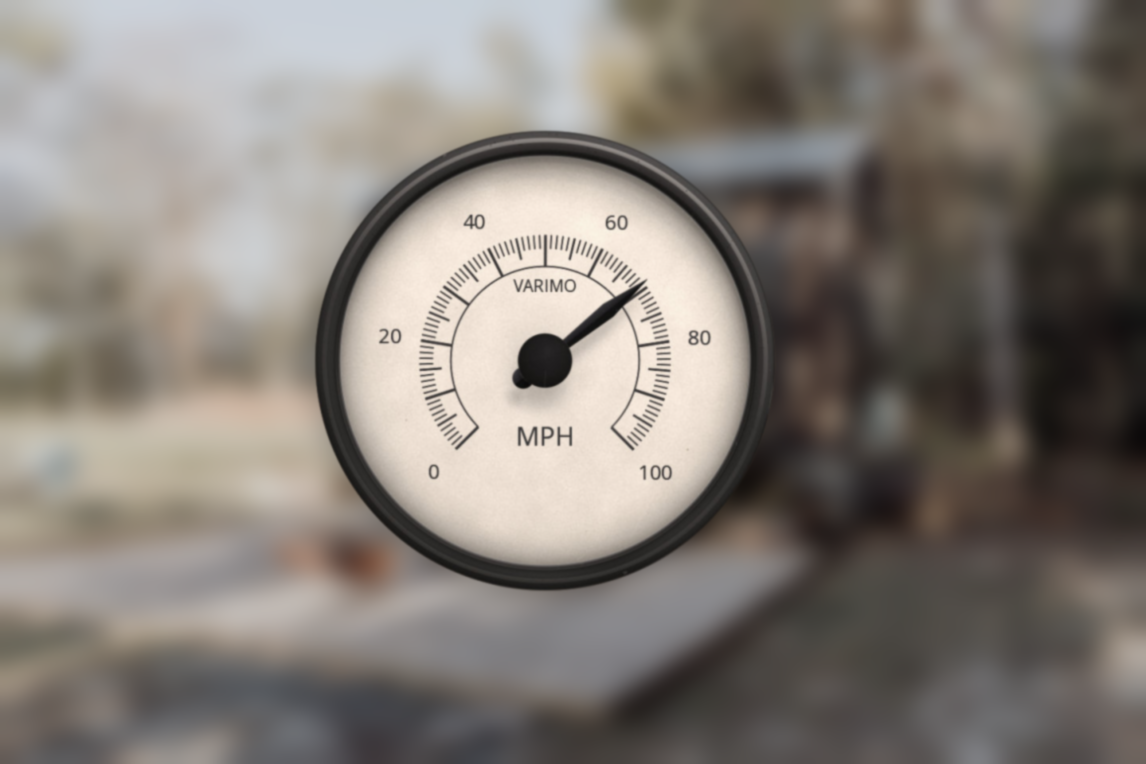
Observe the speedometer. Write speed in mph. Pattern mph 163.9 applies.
mph 69
